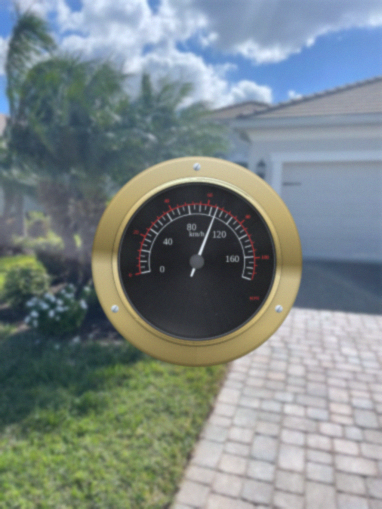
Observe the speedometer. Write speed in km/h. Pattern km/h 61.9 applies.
km/h 105
